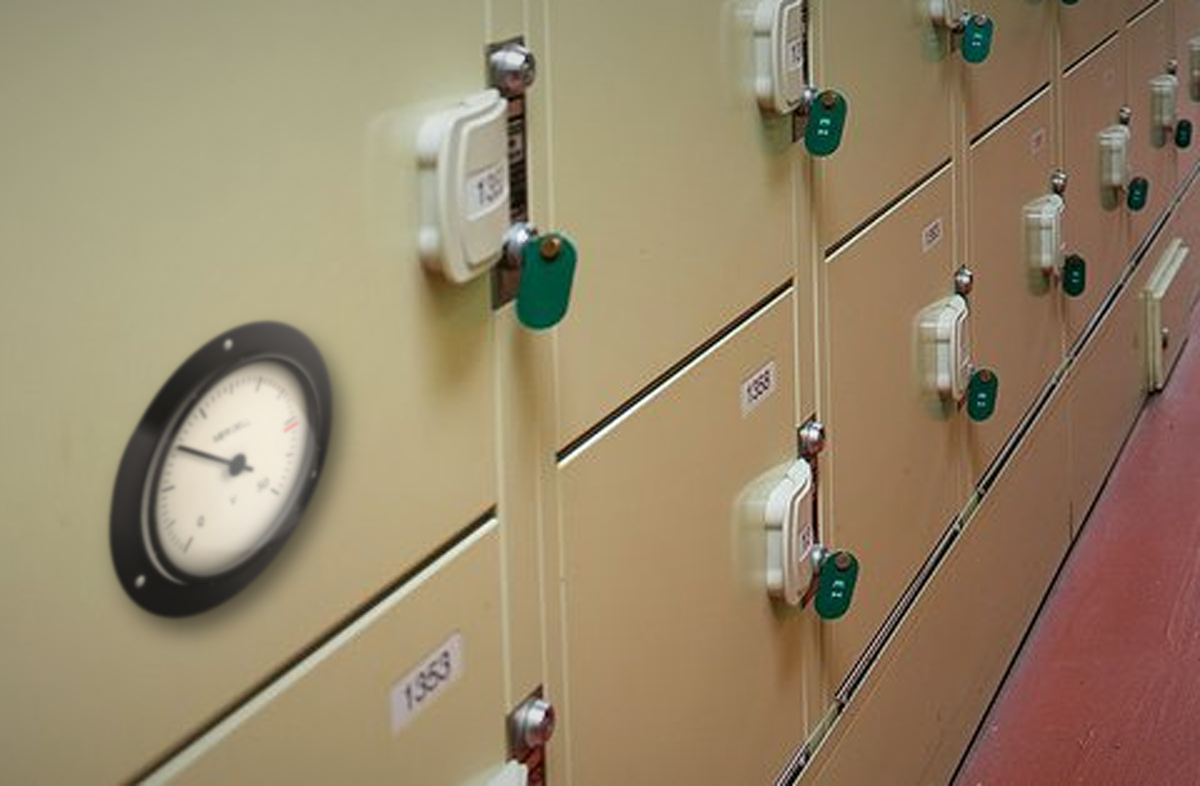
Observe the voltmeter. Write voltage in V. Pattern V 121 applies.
V 15
